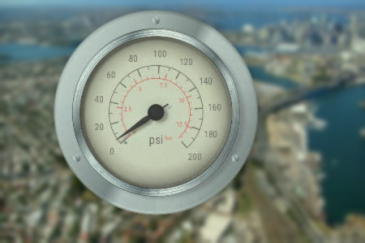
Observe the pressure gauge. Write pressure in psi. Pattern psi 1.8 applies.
psi 5
